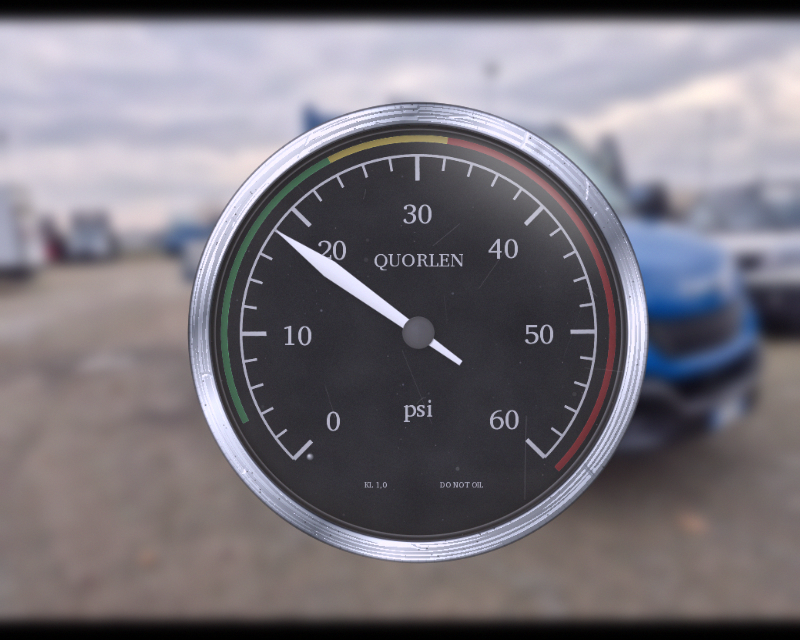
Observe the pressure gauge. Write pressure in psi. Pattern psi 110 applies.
psi 18
